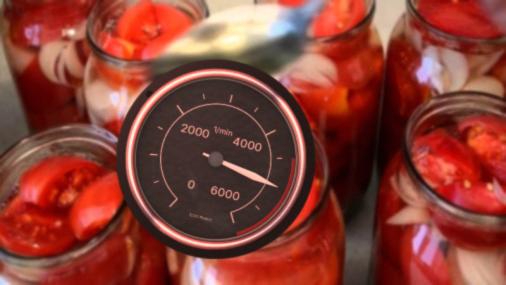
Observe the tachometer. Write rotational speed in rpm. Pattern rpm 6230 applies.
rpm 5000
